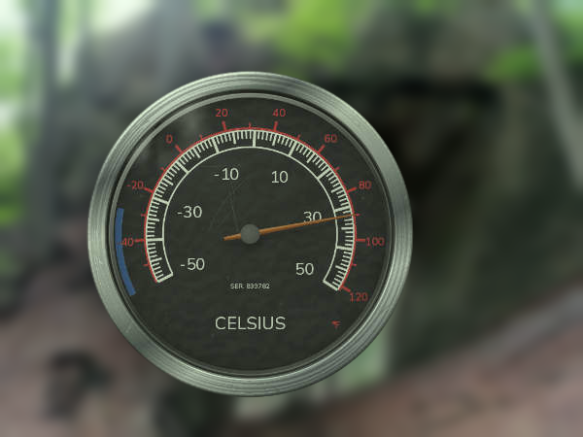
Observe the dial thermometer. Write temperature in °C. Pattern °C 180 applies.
°C 32
